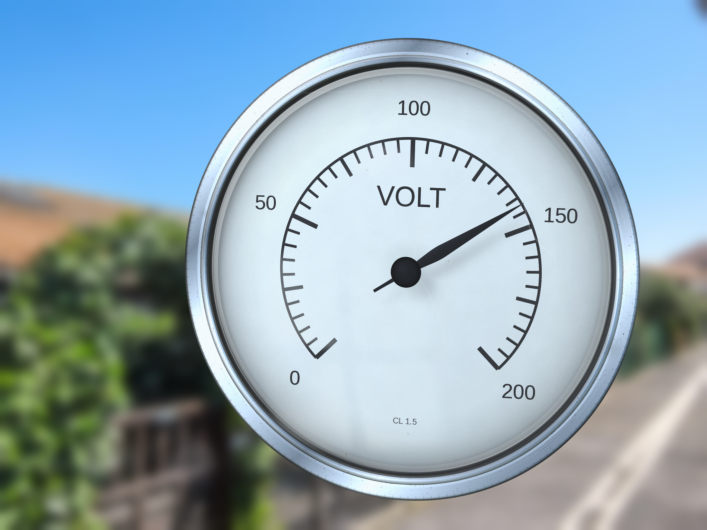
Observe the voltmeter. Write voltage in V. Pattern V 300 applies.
V 142.5
